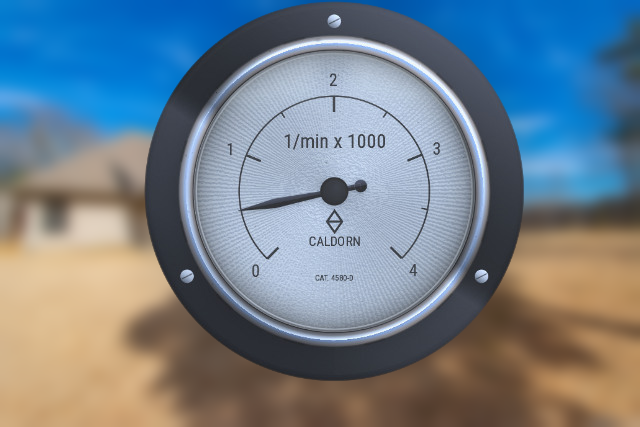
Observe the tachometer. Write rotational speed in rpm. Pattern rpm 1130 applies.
rpm 500
